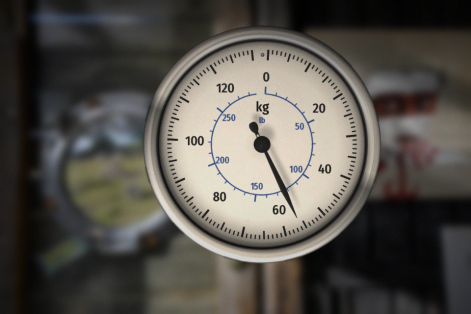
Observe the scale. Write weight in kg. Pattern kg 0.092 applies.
kg 56
